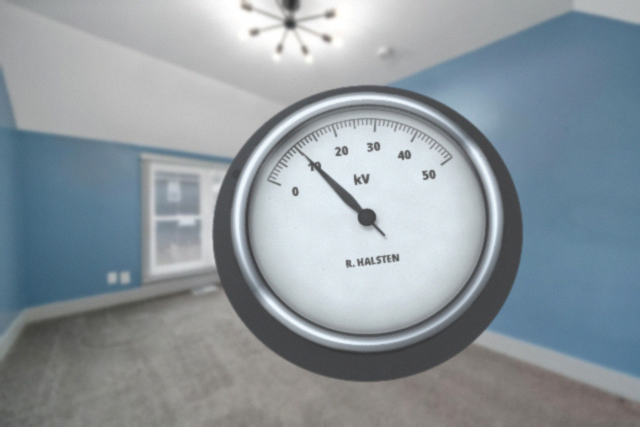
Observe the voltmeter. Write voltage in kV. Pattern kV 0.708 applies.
kV 10
